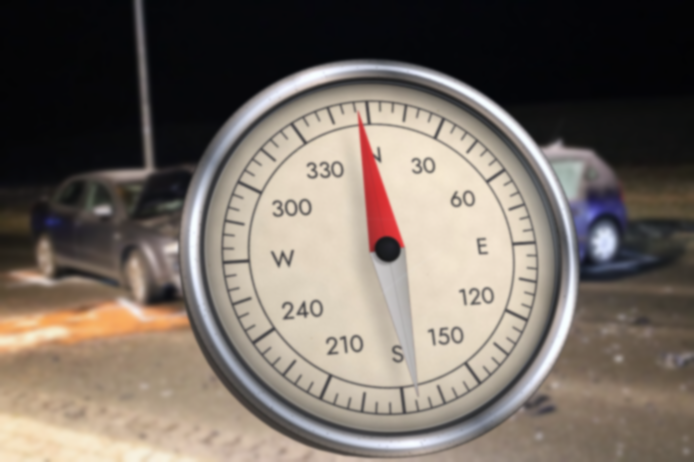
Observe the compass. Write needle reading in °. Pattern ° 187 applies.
° 355
